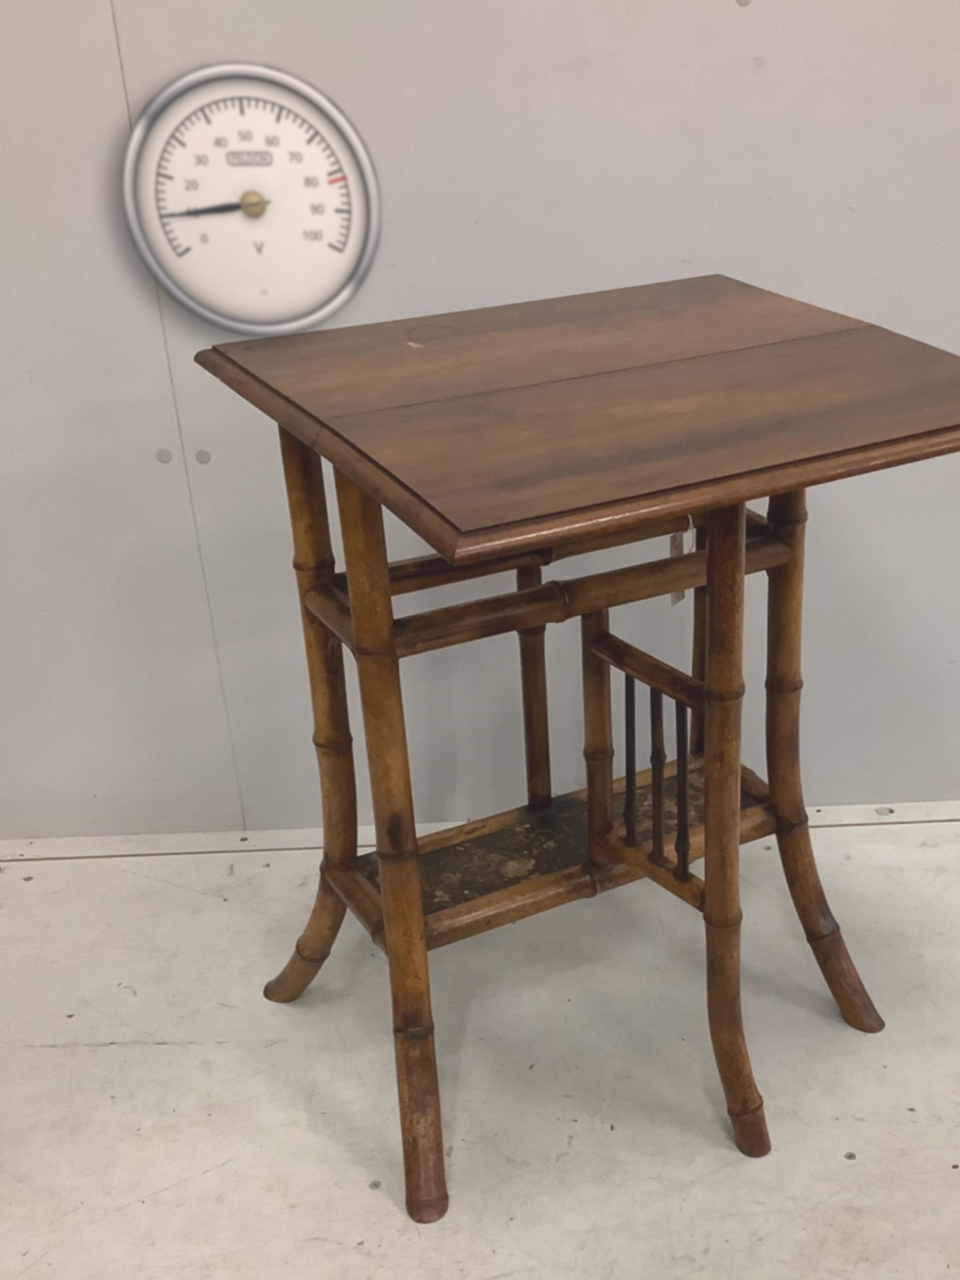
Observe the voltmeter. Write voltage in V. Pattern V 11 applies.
V 10
